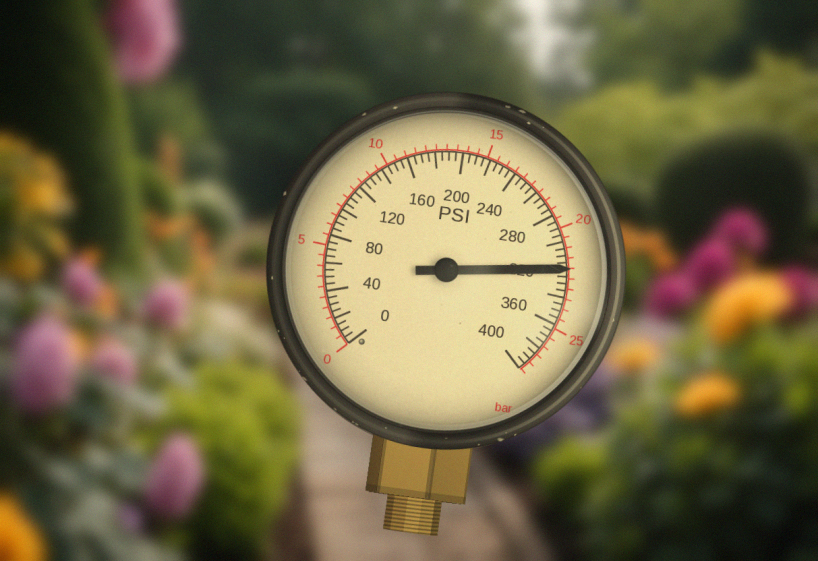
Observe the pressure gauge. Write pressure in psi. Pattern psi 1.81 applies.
psi 320
